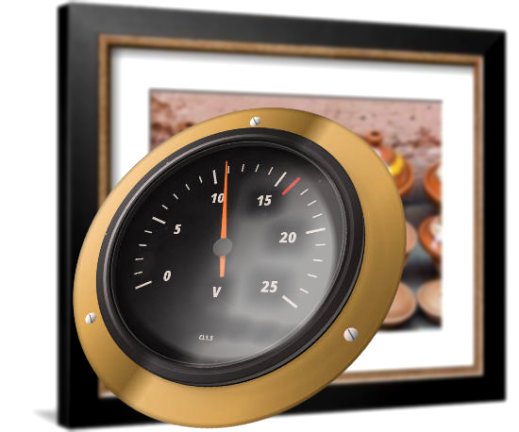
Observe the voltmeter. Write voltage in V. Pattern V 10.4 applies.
V 11
